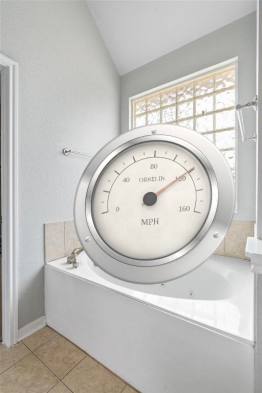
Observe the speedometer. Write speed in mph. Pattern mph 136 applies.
mph 120
